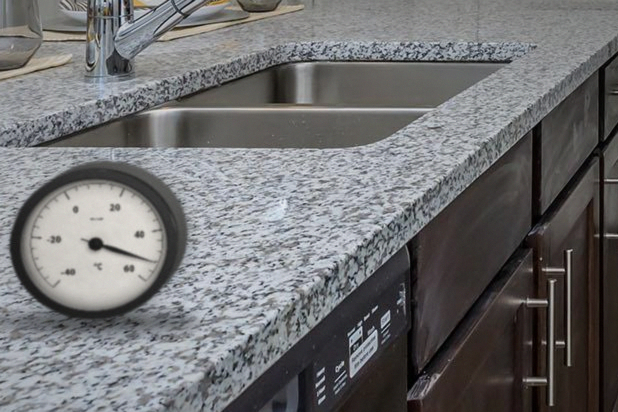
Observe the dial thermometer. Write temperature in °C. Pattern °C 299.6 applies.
°C 52
